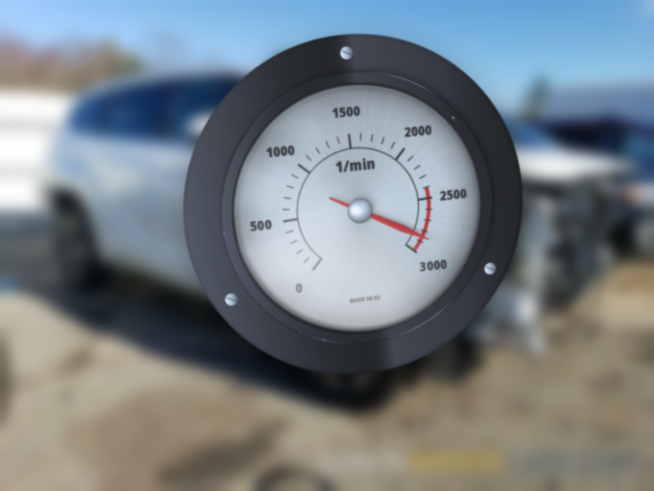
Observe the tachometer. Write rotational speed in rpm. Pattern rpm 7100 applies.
rpm 2850
